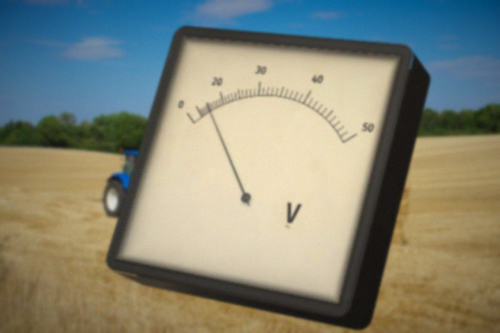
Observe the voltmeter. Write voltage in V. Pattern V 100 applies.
V 15
